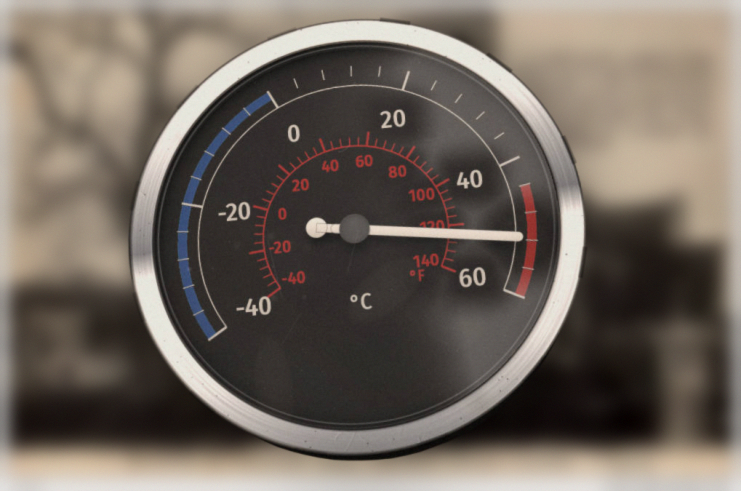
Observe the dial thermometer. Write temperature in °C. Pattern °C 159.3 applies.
°C 52
